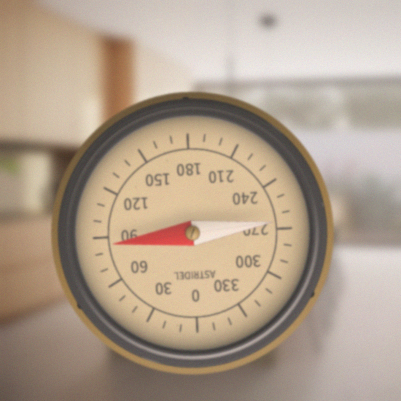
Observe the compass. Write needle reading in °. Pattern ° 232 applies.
° 85
